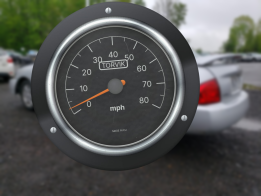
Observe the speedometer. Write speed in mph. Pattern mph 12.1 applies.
mph 2.5
